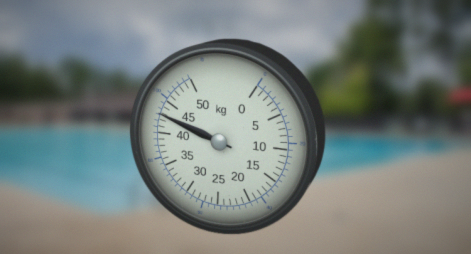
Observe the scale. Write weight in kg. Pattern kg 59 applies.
kg 43
